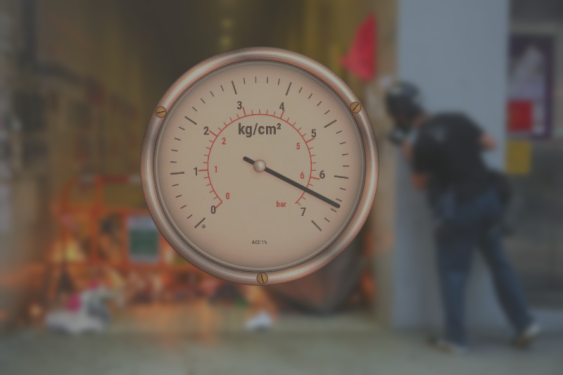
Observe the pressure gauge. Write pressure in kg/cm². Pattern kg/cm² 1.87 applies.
kg/cm² 6.5
